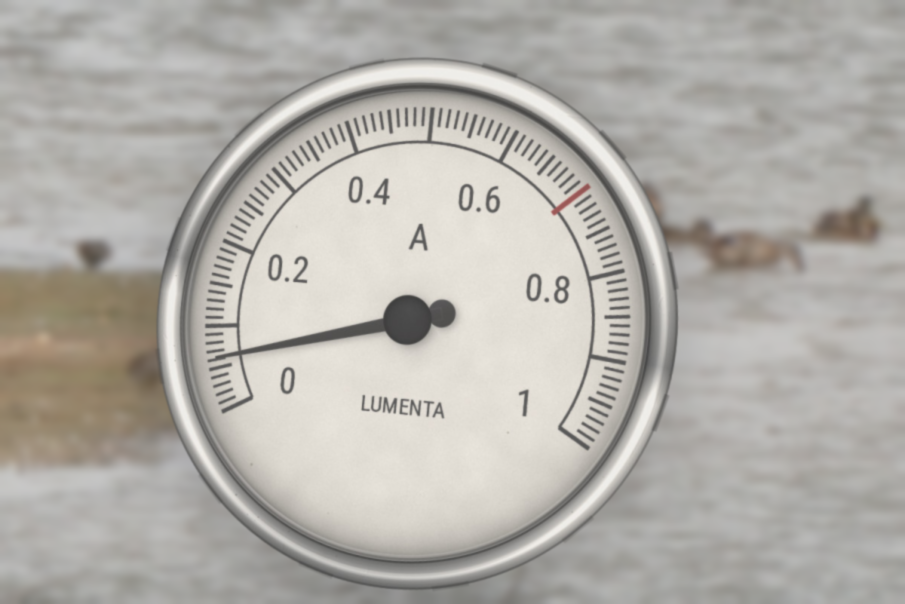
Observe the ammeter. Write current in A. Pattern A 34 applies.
A 0.06
